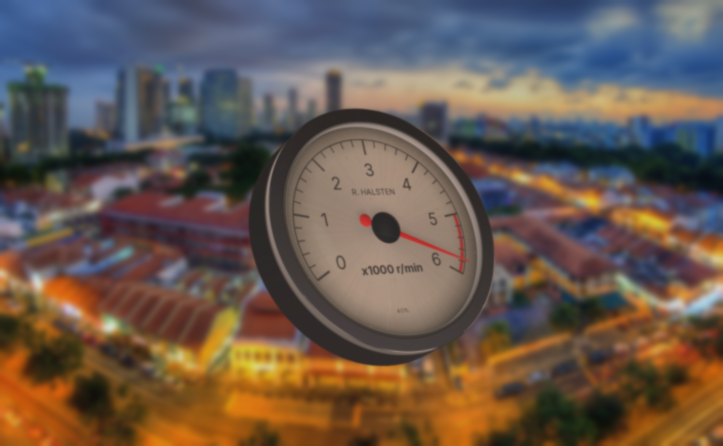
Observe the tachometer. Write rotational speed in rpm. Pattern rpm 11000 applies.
rpm 5800
